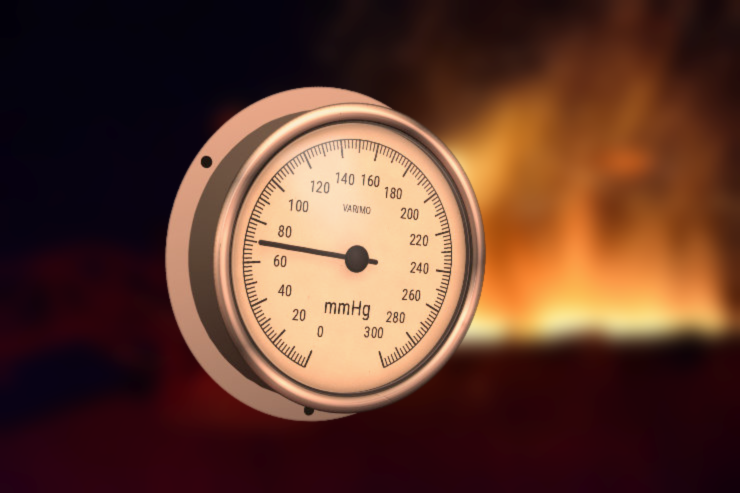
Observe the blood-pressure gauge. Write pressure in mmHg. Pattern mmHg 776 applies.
mmHg 70
